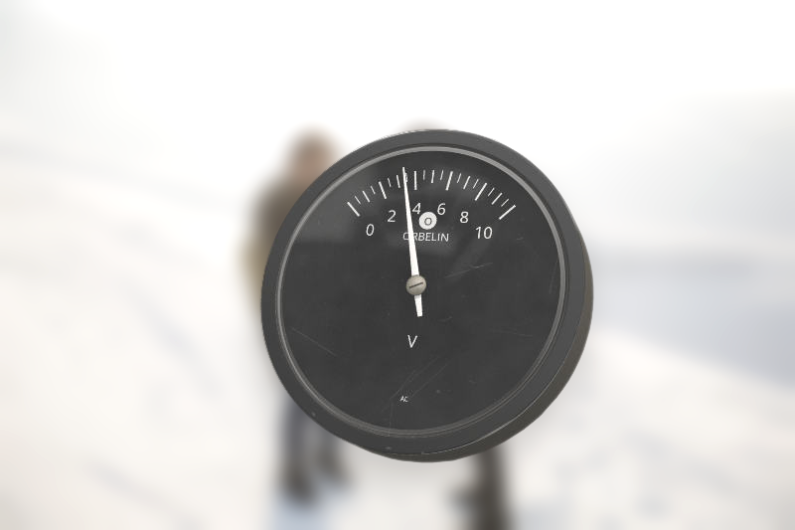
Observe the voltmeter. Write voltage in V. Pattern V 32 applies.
V 3.5
